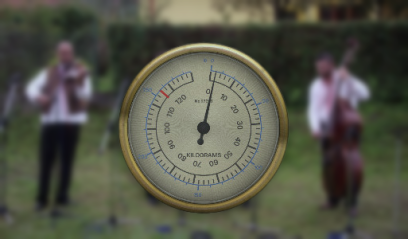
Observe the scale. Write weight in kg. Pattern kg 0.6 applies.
kg 2
